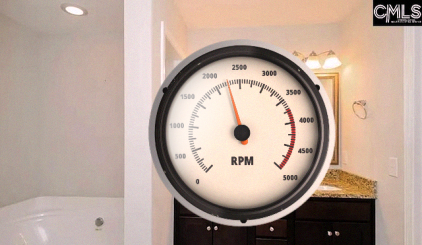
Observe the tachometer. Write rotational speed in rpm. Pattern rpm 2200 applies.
rpm 2250
